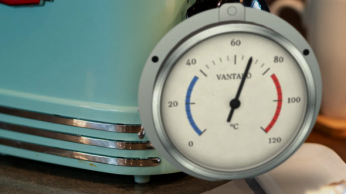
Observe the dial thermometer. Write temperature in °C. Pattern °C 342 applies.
°C 68
